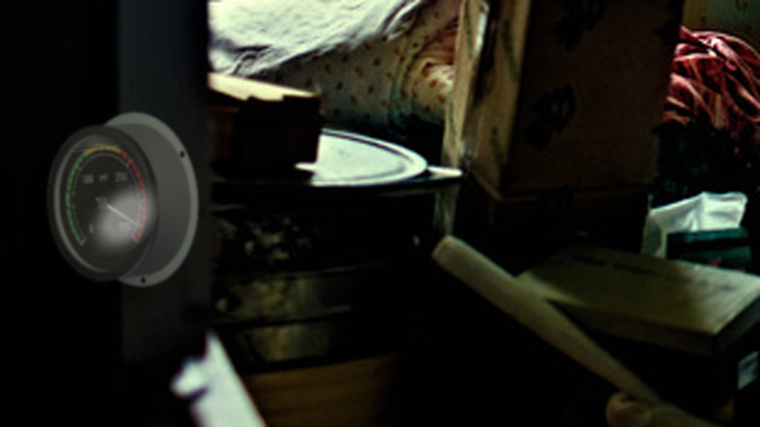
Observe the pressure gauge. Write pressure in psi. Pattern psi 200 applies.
psi 280
